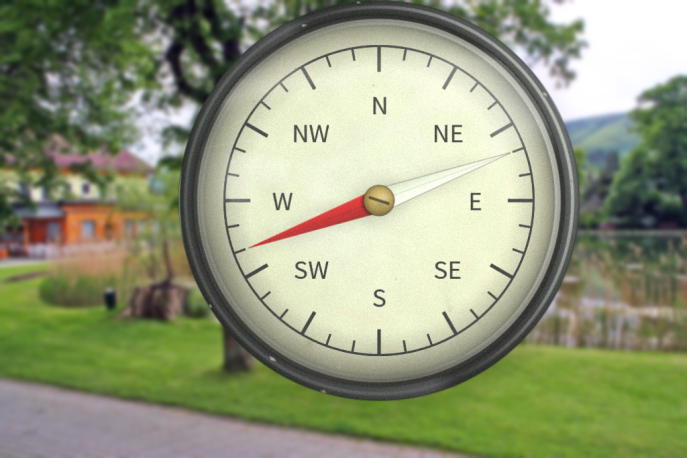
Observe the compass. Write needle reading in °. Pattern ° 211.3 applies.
° 250
